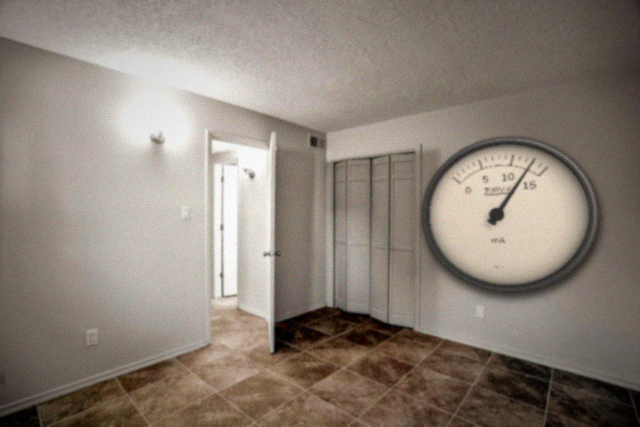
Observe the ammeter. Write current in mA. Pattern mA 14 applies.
mA 13
